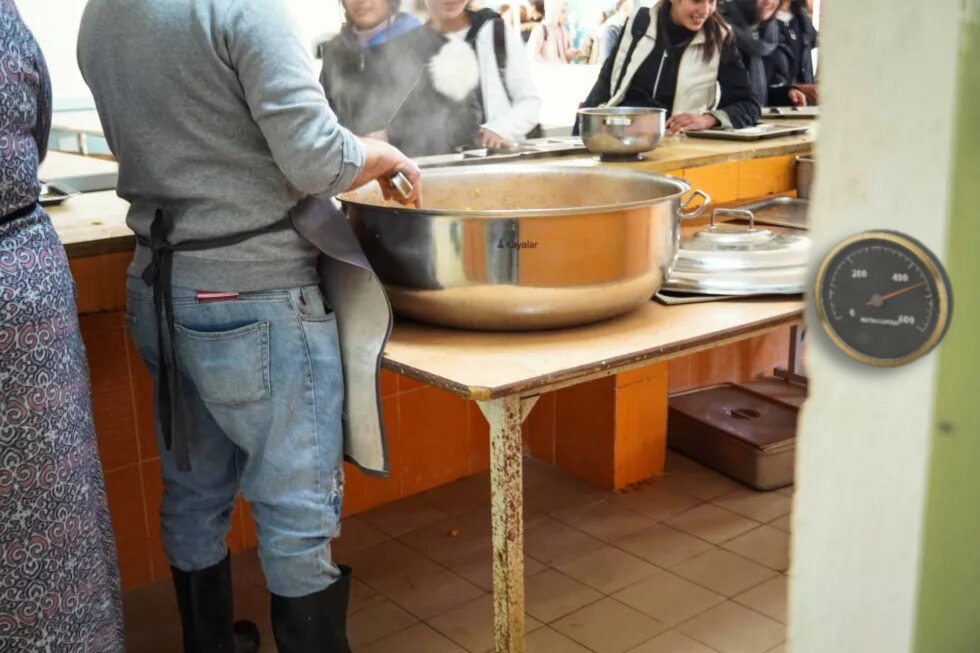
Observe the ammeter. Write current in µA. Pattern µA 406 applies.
µA 460
